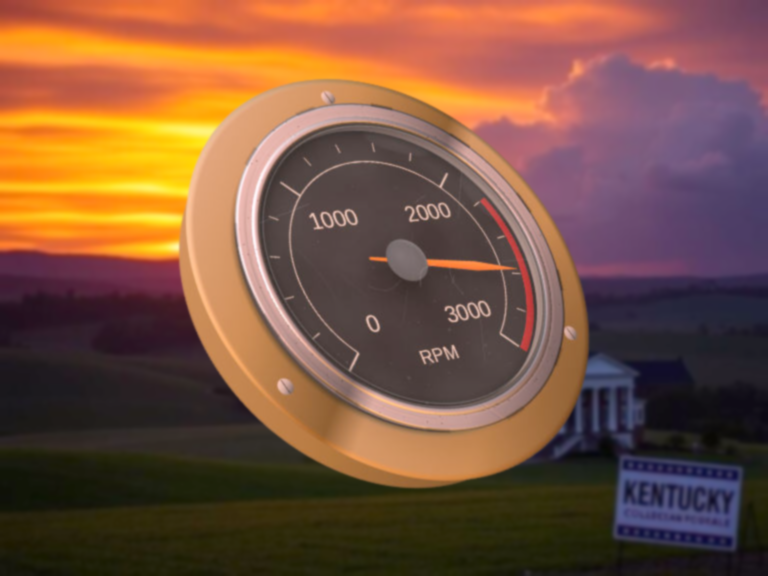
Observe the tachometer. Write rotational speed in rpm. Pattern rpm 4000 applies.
rpm 2600
